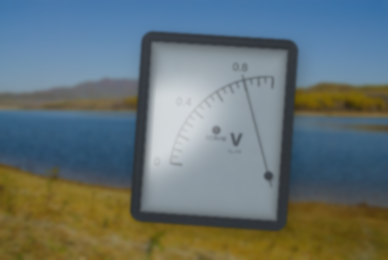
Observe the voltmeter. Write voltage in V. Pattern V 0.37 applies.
V 0.8
